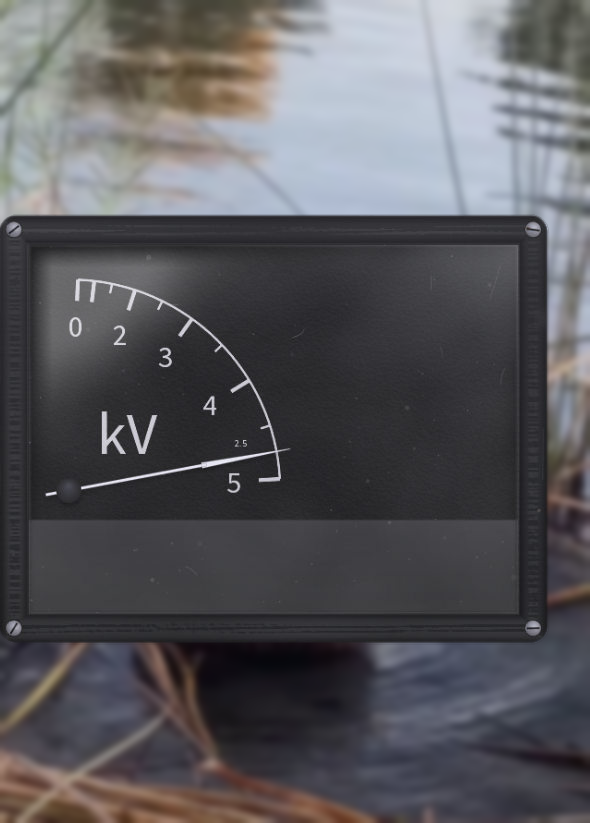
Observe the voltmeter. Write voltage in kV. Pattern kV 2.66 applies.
kV 4.75
